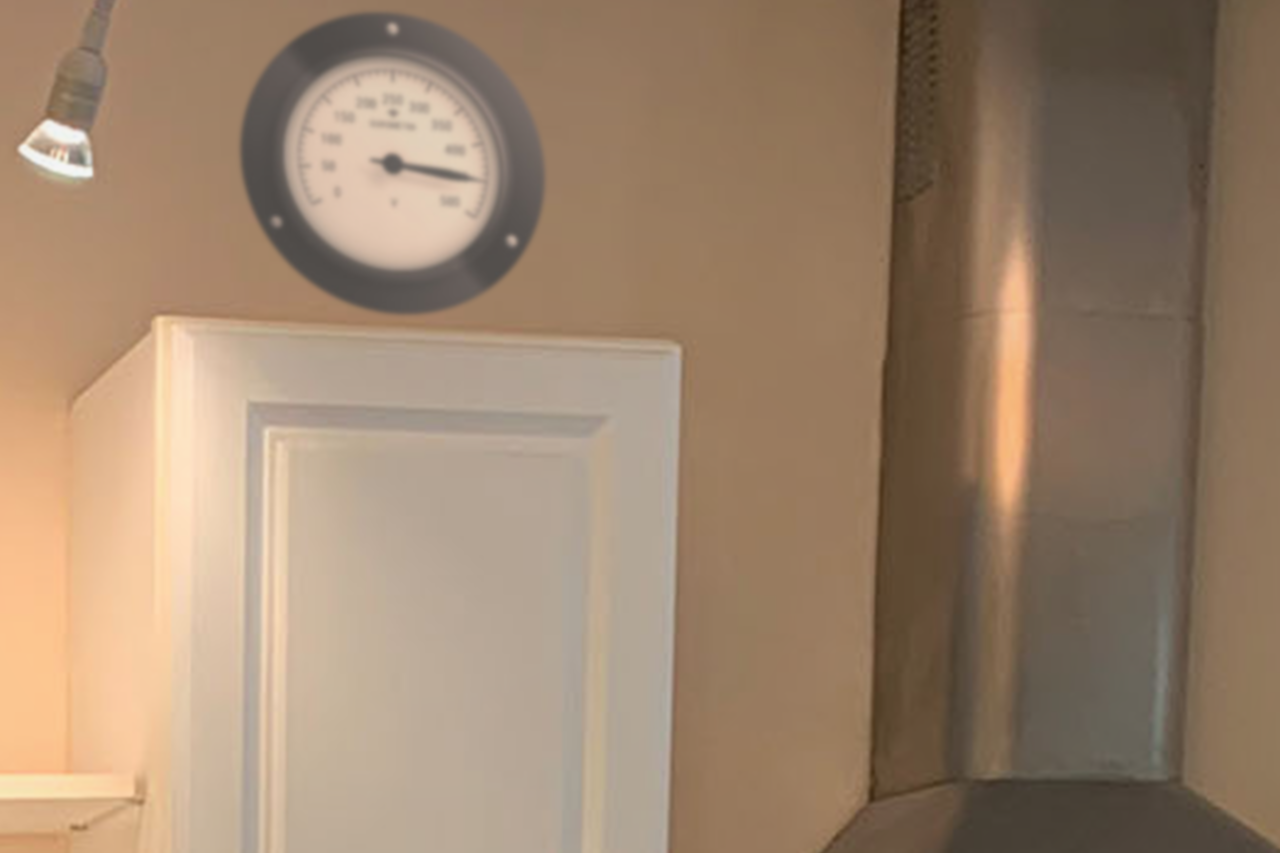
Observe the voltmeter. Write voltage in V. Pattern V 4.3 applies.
V 450
